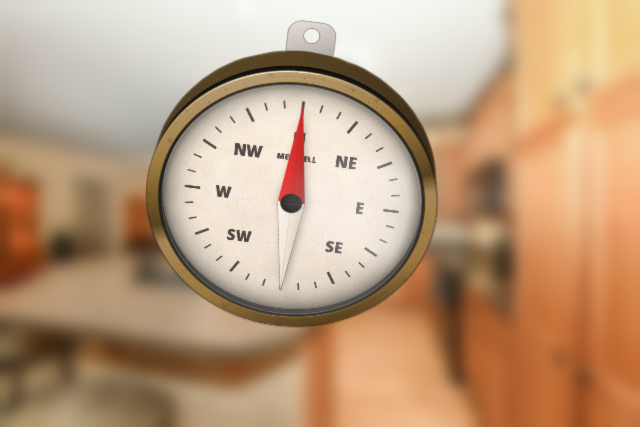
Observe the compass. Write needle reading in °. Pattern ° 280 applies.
° 0
